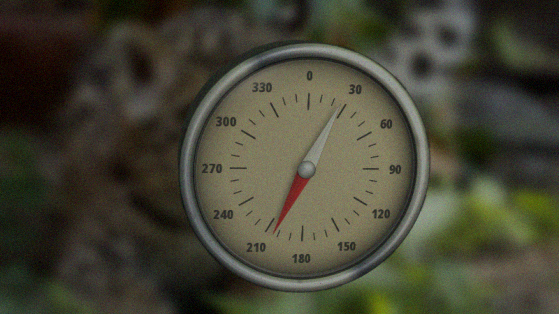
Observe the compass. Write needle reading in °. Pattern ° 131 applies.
° 205
